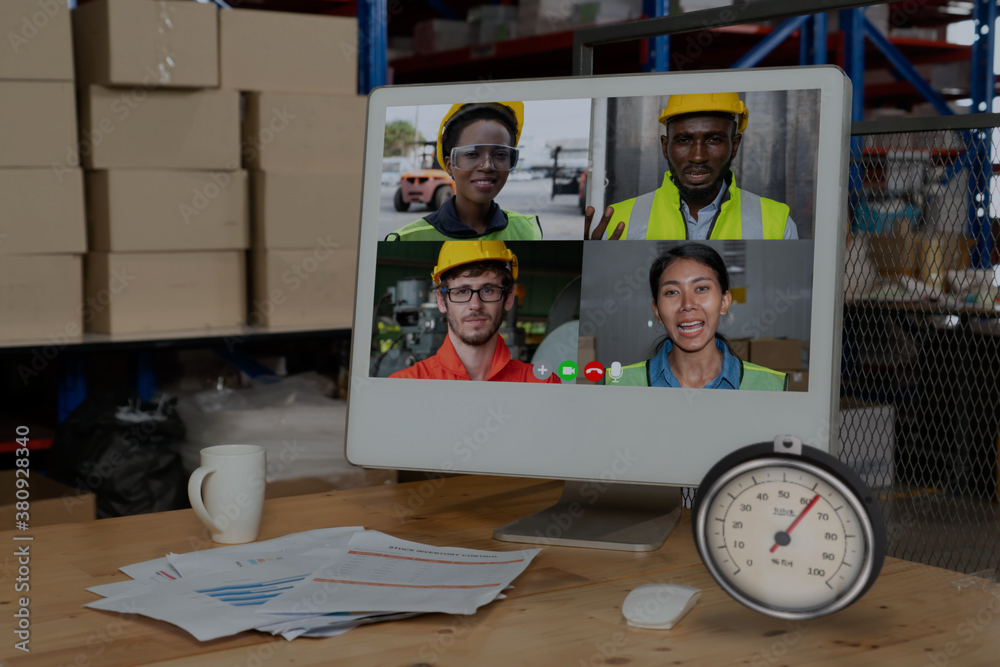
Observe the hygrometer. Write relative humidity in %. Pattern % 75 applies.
% 62.5
